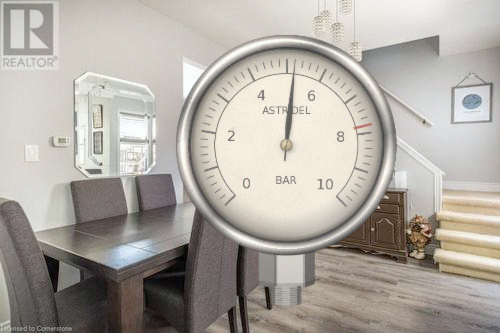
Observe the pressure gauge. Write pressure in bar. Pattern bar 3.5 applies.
bar 5.2
